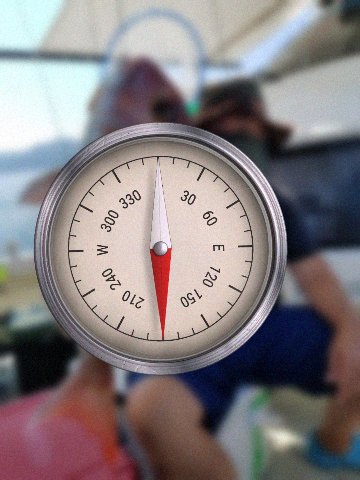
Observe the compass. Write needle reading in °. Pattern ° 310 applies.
° 180
